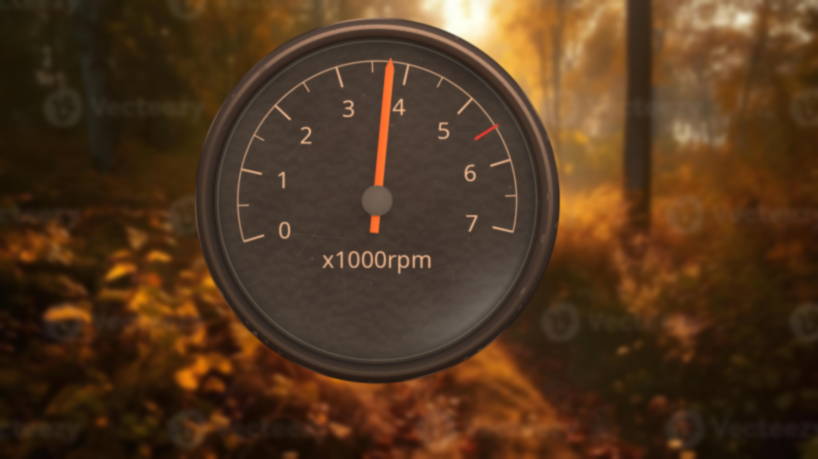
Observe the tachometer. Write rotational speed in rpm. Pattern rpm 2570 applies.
rpm 3750
